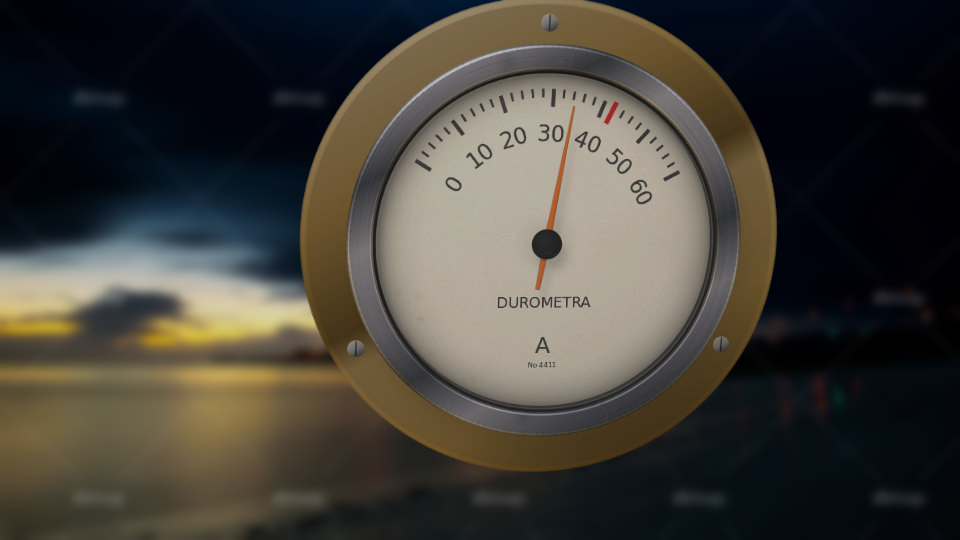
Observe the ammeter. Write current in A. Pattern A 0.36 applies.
A 34
